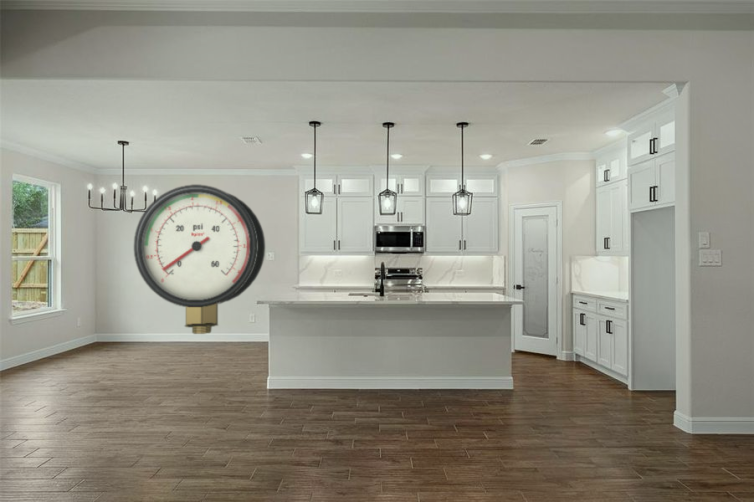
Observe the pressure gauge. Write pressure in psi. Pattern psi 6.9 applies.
psi 2
